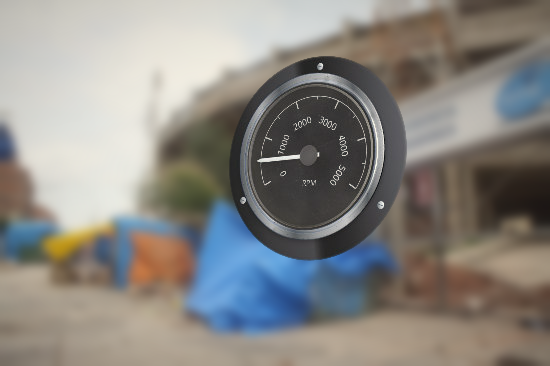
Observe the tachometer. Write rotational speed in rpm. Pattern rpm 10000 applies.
rpm 500
